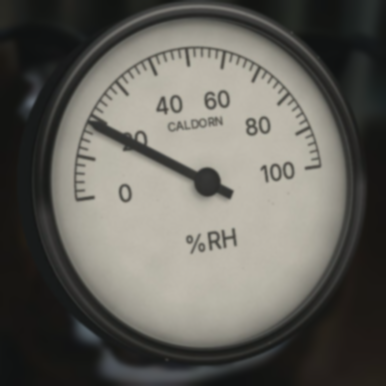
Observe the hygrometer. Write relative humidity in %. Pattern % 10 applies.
% 18
